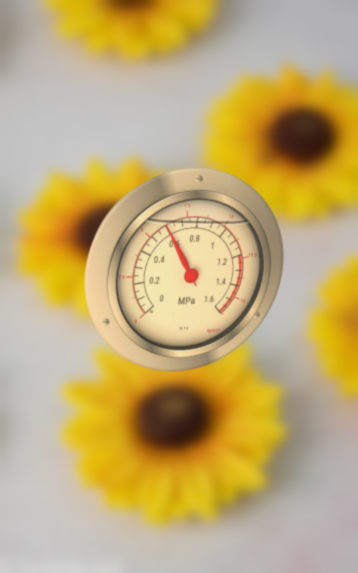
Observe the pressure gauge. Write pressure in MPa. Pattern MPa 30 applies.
MPa 0.6
